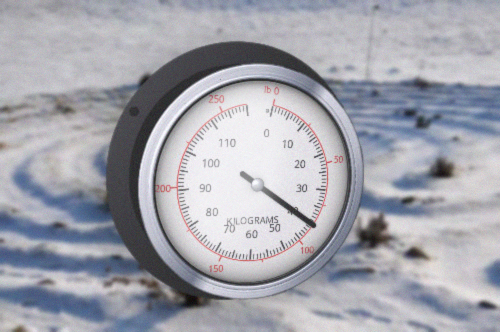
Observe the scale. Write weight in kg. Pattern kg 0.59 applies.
kg 40
